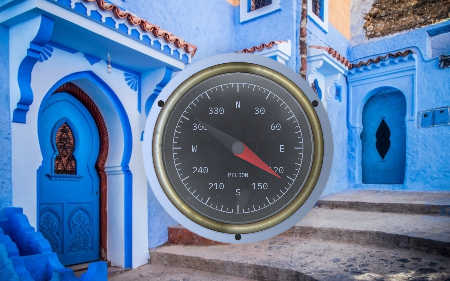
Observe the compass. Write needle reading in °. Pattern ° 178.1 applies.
° 125
